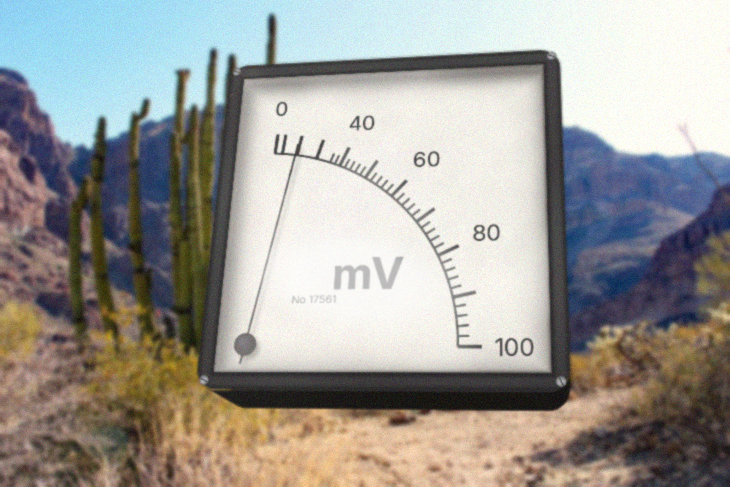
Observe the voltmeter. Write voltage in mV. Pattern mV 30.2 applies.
mV 20
